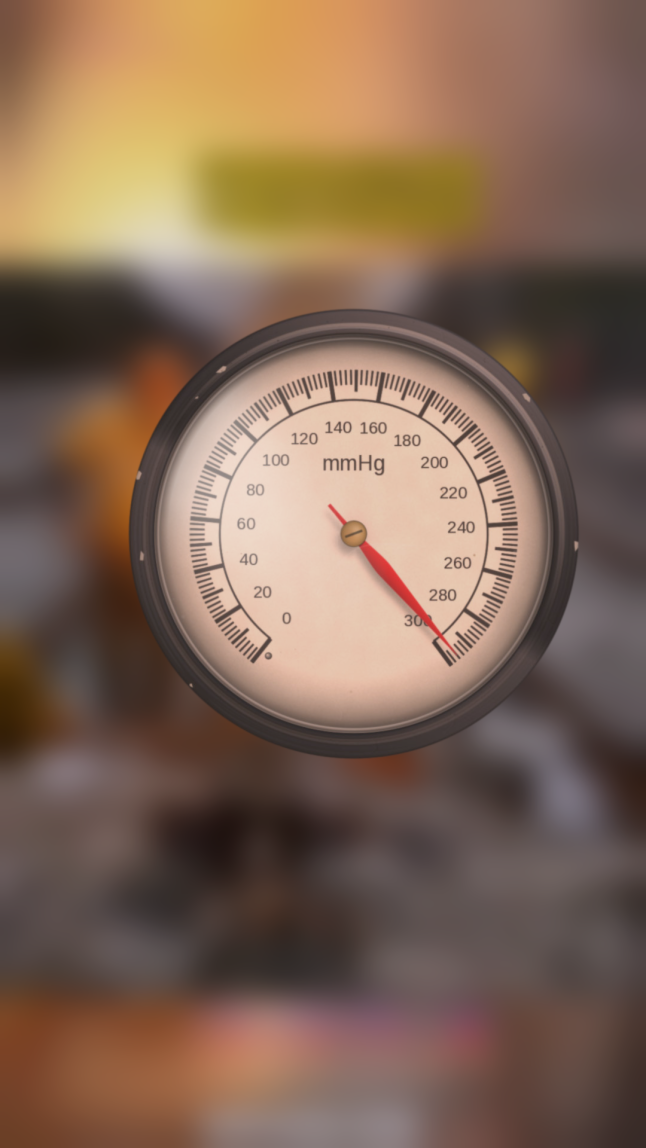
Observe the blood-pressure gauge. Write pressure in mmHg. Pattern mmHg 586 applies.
mmHg 296
